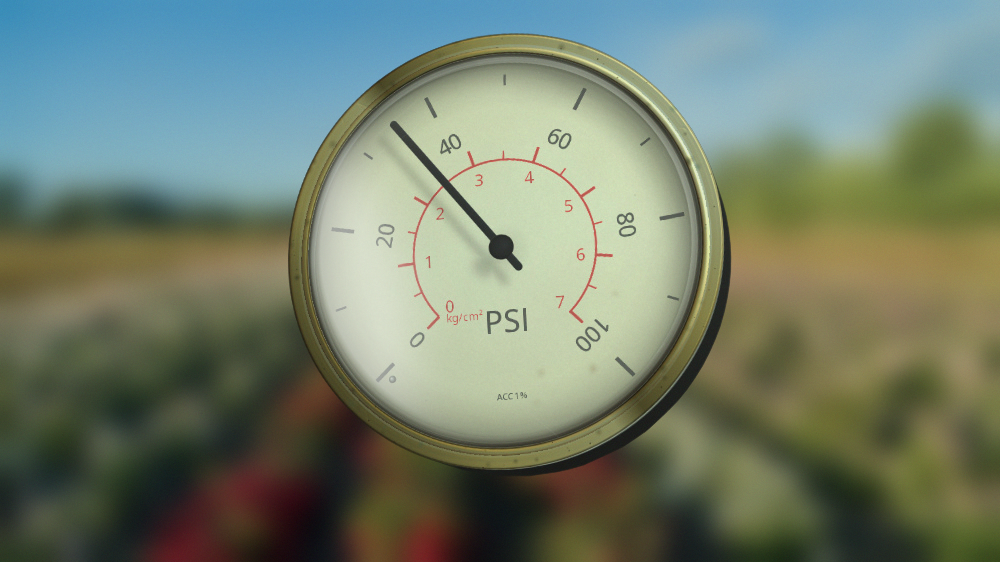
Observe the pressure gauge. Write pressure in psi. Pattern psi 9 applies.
psi 35
